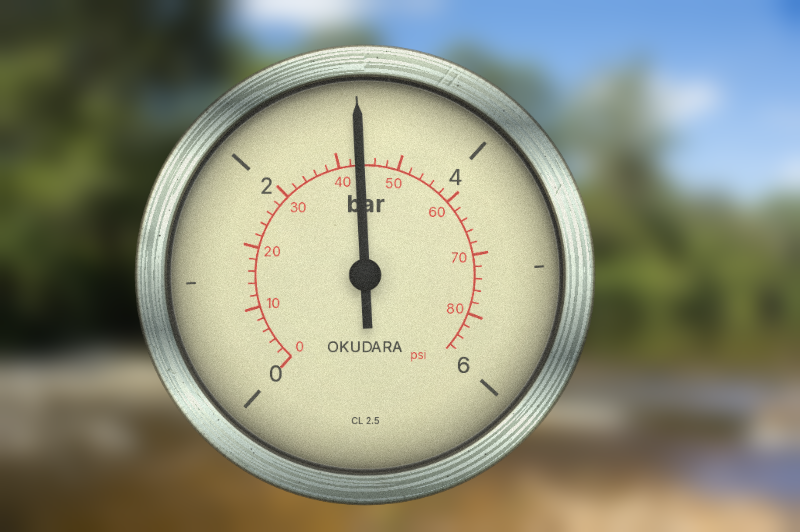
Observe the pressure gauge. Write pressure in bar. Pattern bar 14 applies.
bar 3
